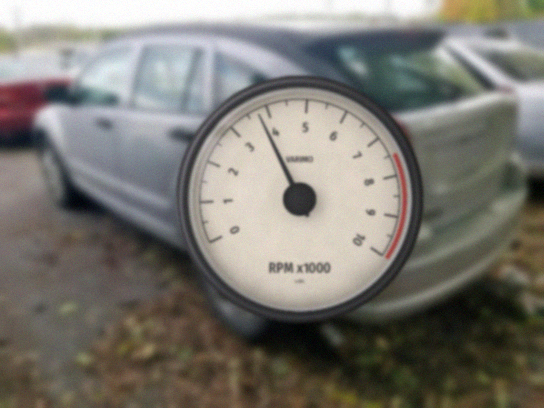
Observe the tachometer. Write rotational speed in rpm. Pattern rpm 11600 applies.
rpm 3750
